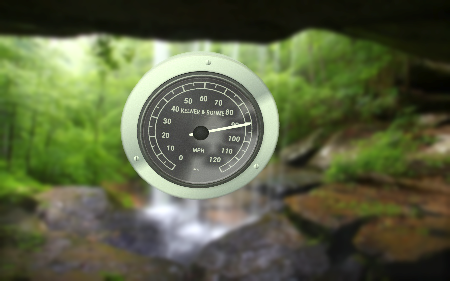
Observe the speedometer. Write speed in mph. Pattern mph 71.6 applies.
mph 90
